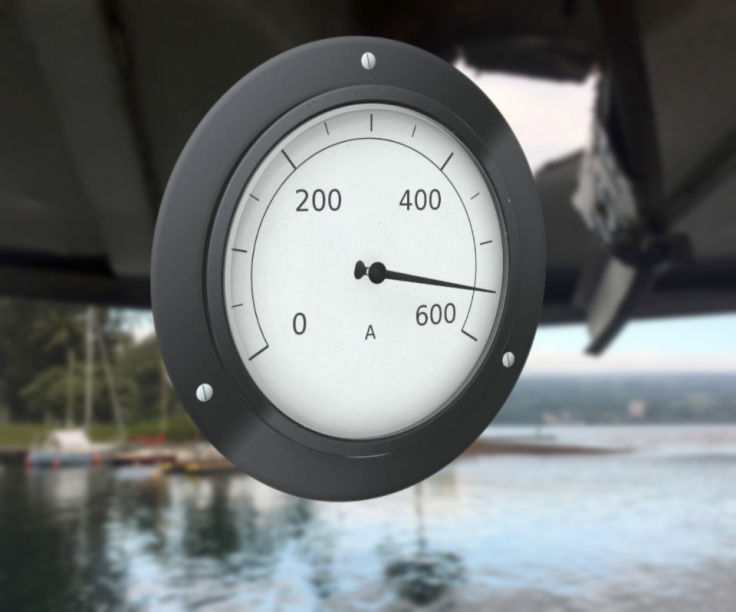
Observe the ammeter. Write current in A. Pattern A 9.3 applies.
A 550
